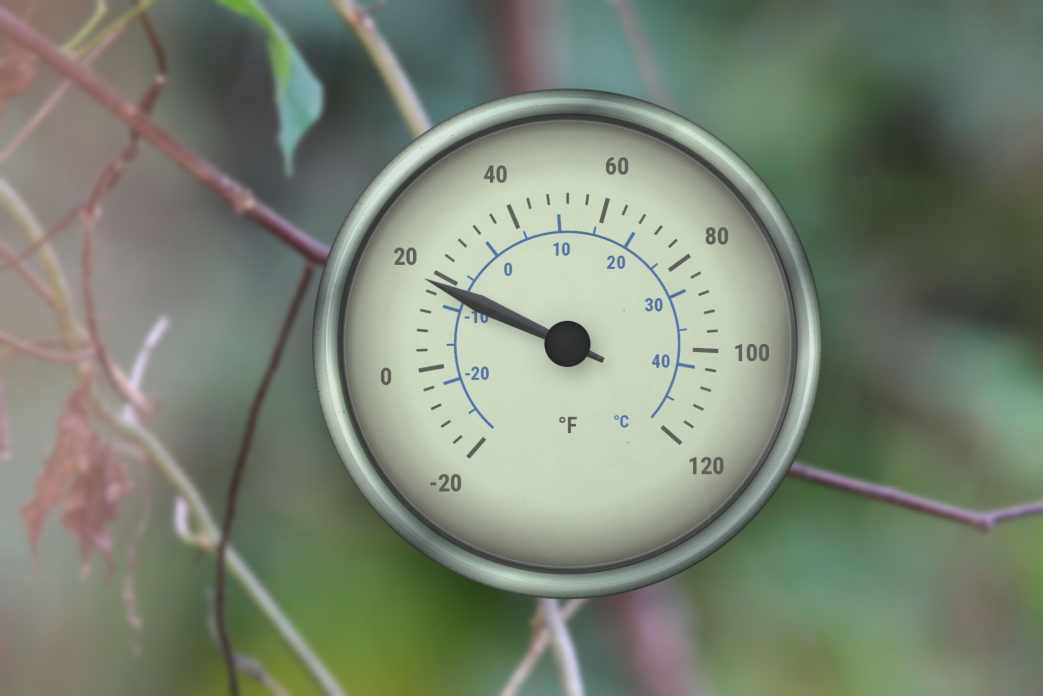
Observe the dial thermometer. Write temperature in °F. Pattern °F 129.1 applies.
°F 18
